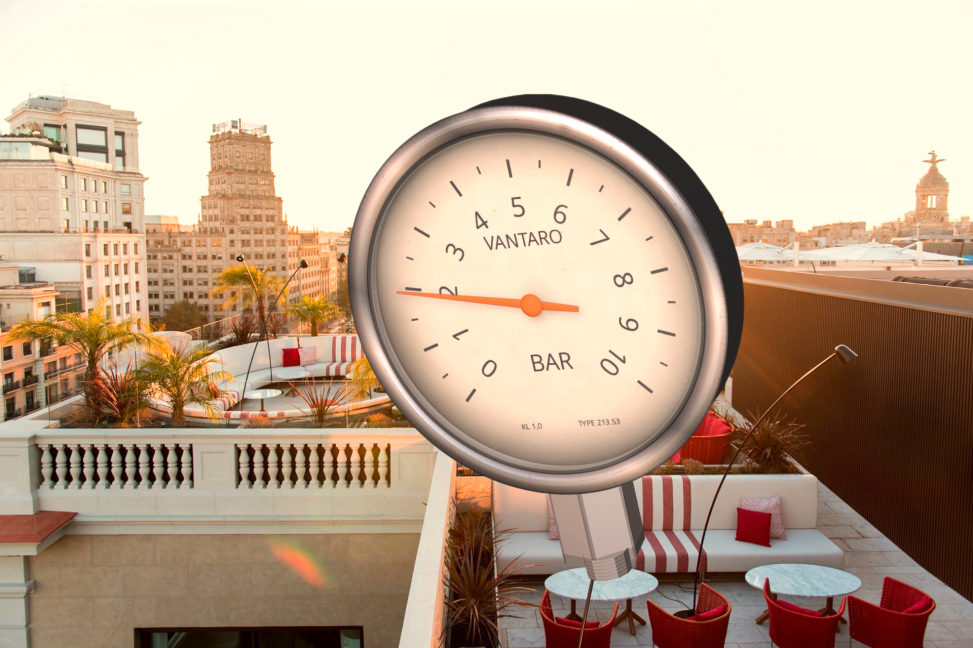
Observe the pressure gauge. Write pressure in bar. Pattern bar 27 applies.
bar 2
